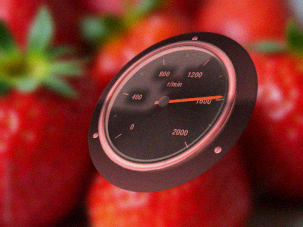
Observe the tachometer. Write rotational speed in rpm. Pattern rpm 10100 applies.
rpm 1600
